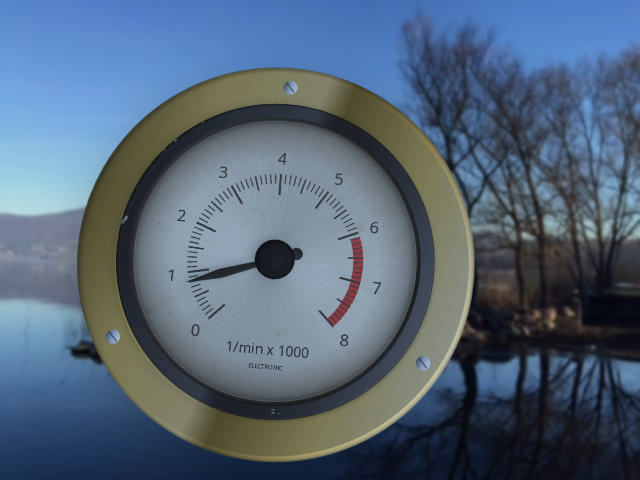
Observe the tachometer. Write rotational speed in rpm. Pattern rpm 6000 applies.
rpm 800
